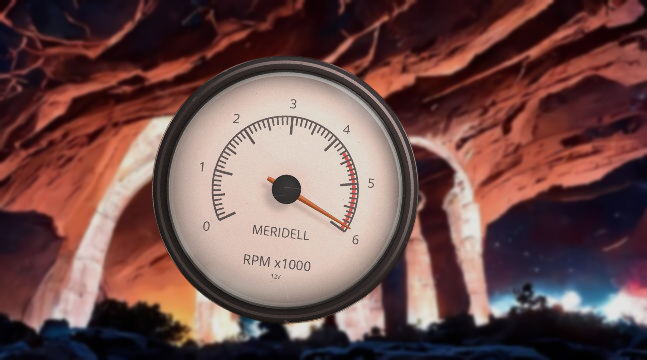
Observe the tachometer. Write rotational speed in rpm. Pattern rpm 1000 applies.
rpm 5900
